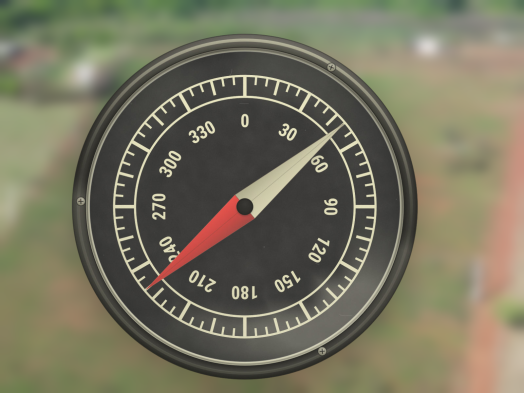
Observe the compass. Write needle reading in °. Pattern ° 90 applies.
° 230
